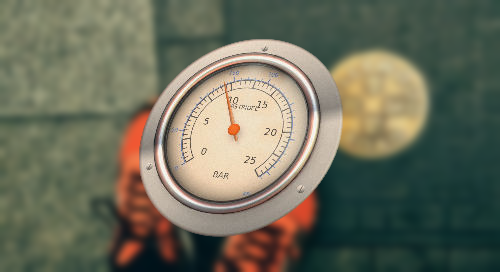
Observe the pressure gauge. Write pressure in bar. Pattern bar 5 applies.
bar 9.5
